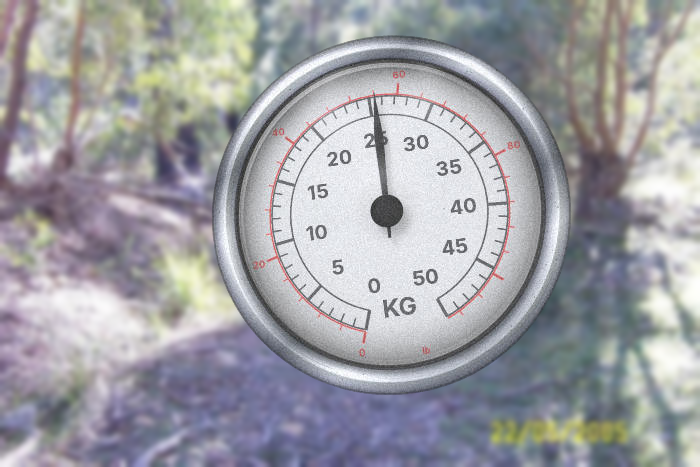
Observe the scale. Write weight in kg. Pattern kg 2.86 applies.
kg 25.5
